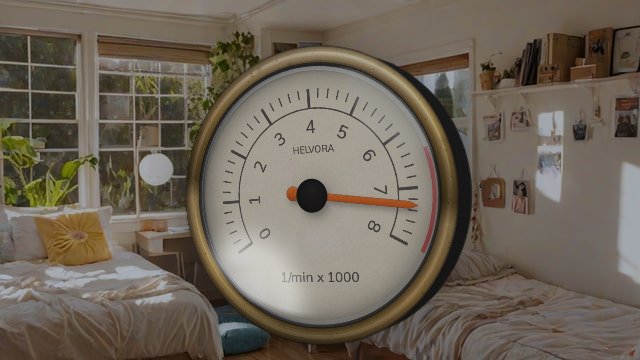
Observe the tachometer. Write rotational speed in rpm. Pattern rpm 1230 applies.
rpm 7300
